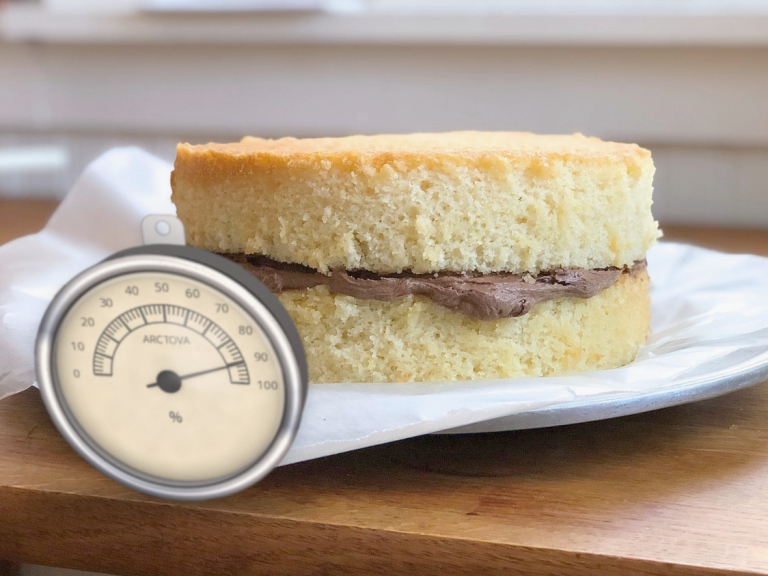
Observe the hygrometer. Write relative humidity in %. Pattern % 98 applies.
% 90
